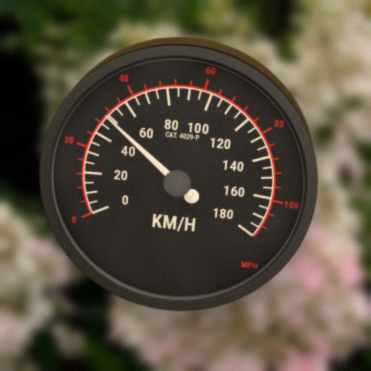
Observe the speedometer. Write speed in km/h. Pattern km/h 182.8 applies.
km/h 50
